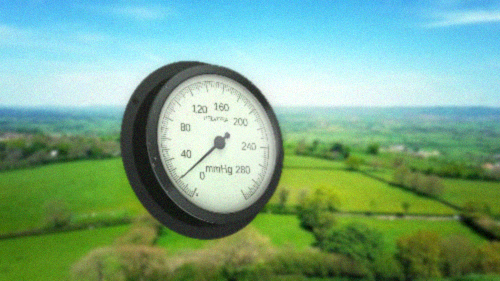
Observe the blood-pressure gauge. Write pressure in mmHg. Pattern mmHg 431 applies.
mmHg 20
